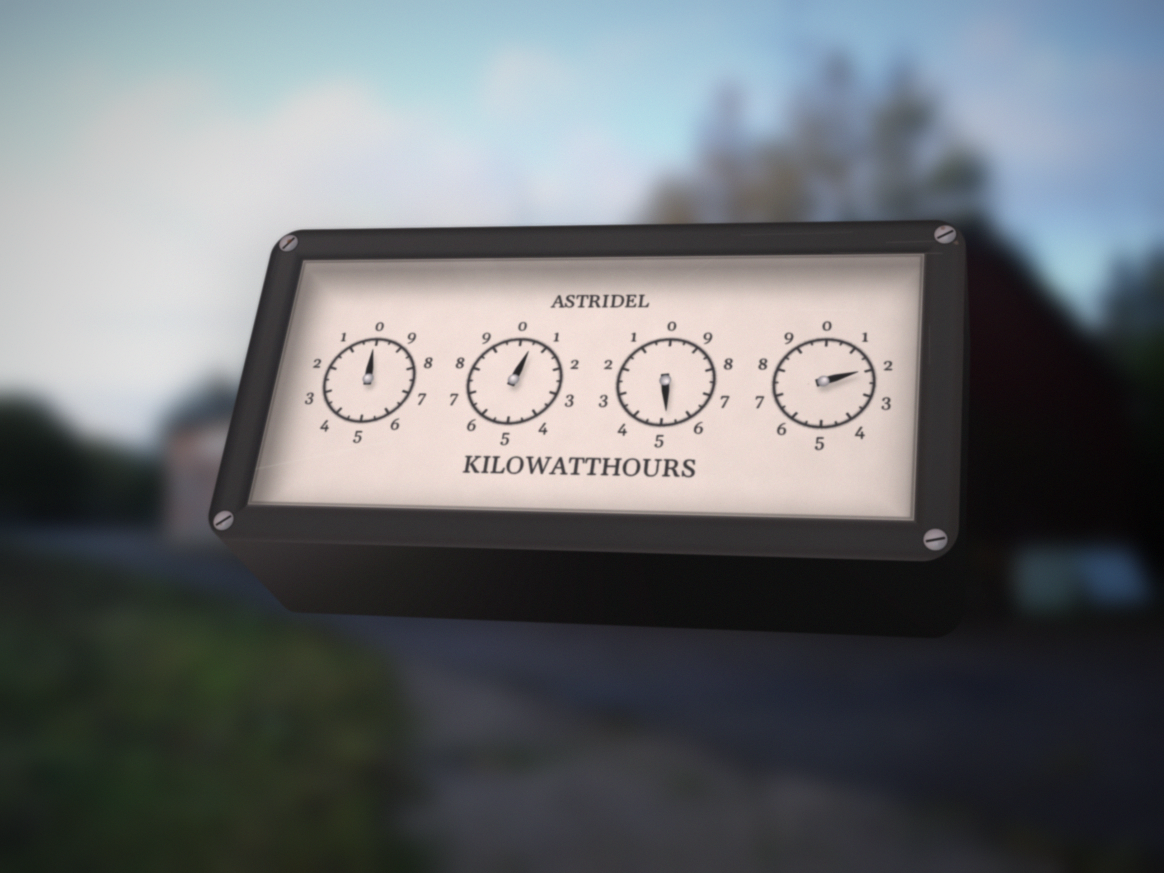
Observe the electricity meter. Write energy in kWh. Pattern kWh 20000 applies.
kWh 52
